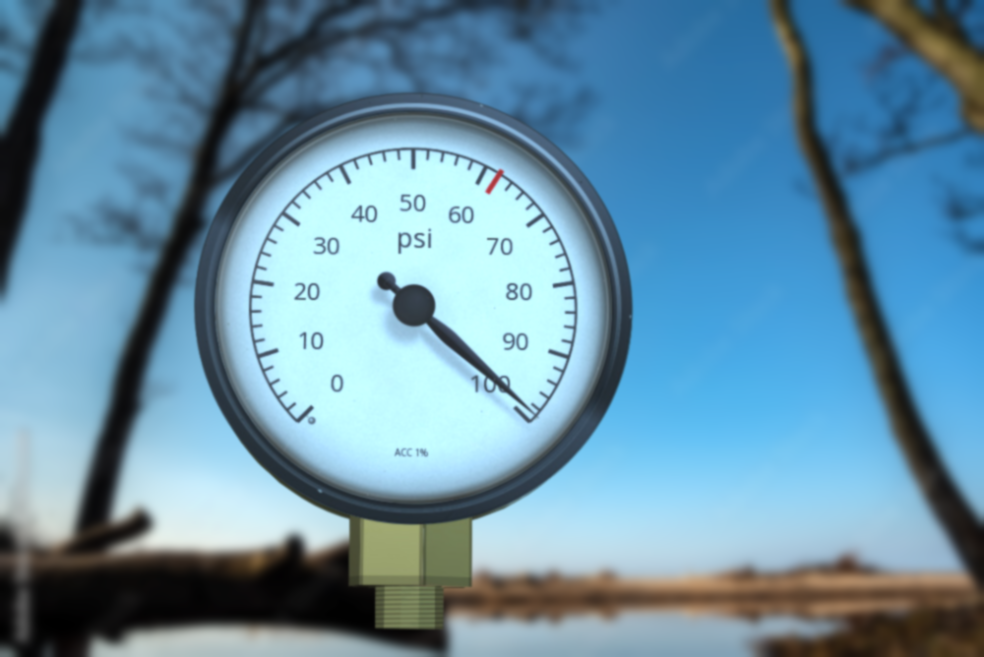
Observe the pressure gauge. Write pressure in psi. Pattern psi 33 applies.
psi 99
